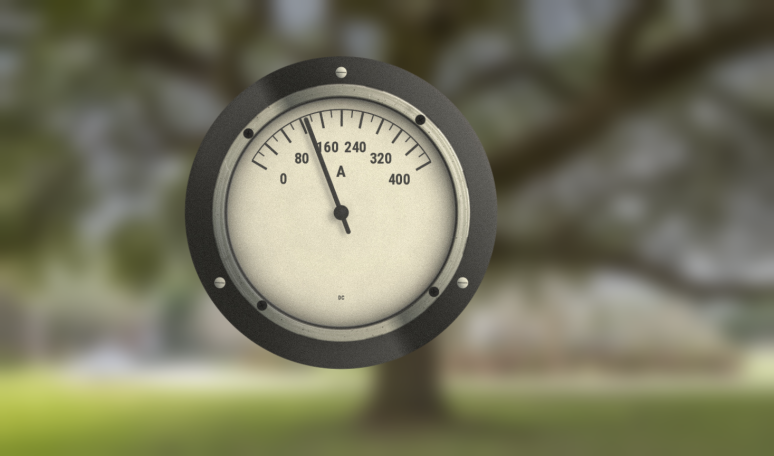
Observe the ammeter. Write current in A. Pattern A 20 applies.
A 130
